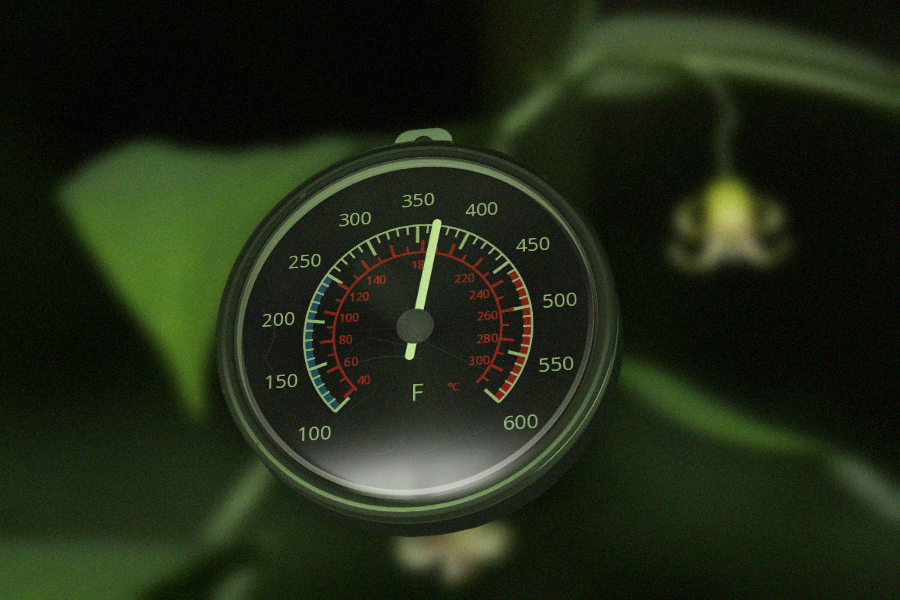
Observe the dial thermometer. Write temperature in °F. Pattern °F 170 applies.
°F 370
